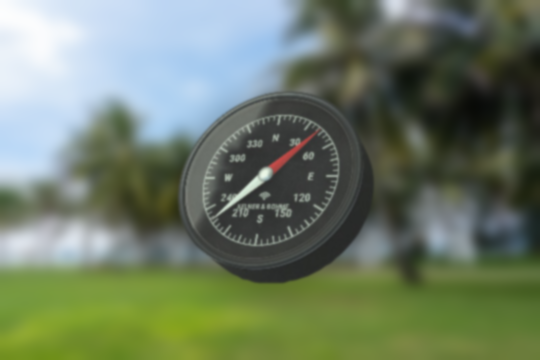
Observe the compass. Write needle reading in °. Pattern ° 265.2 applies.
° 45
